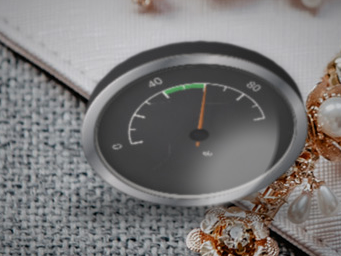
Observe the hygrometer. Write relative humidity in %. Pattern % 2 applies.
% 60
